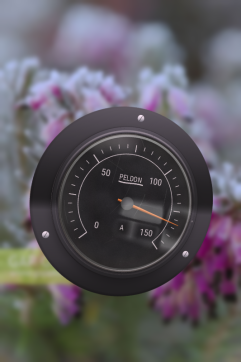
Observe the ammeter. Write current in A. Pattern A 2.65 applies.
A 132.5
